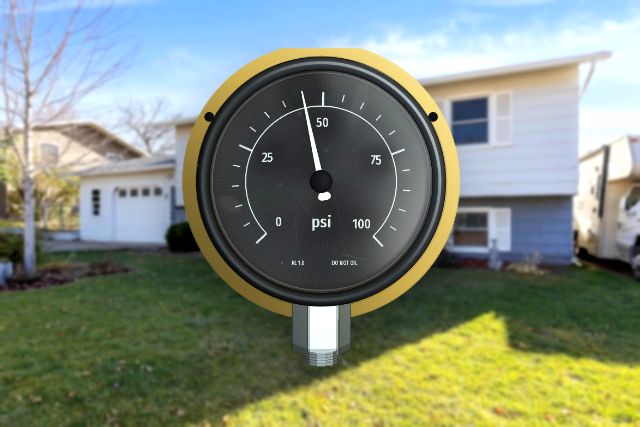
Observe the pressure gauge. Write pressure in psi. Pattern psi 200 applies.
psi 45
